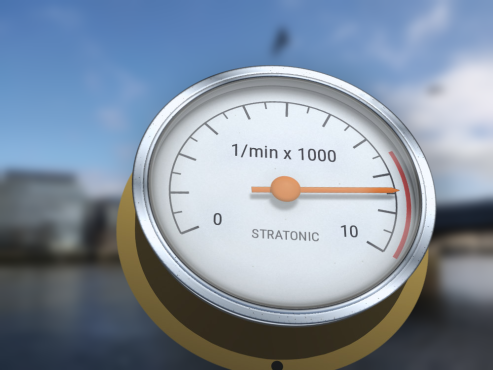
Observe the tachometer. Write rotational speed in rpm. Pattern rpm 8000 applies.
rpm 8500
